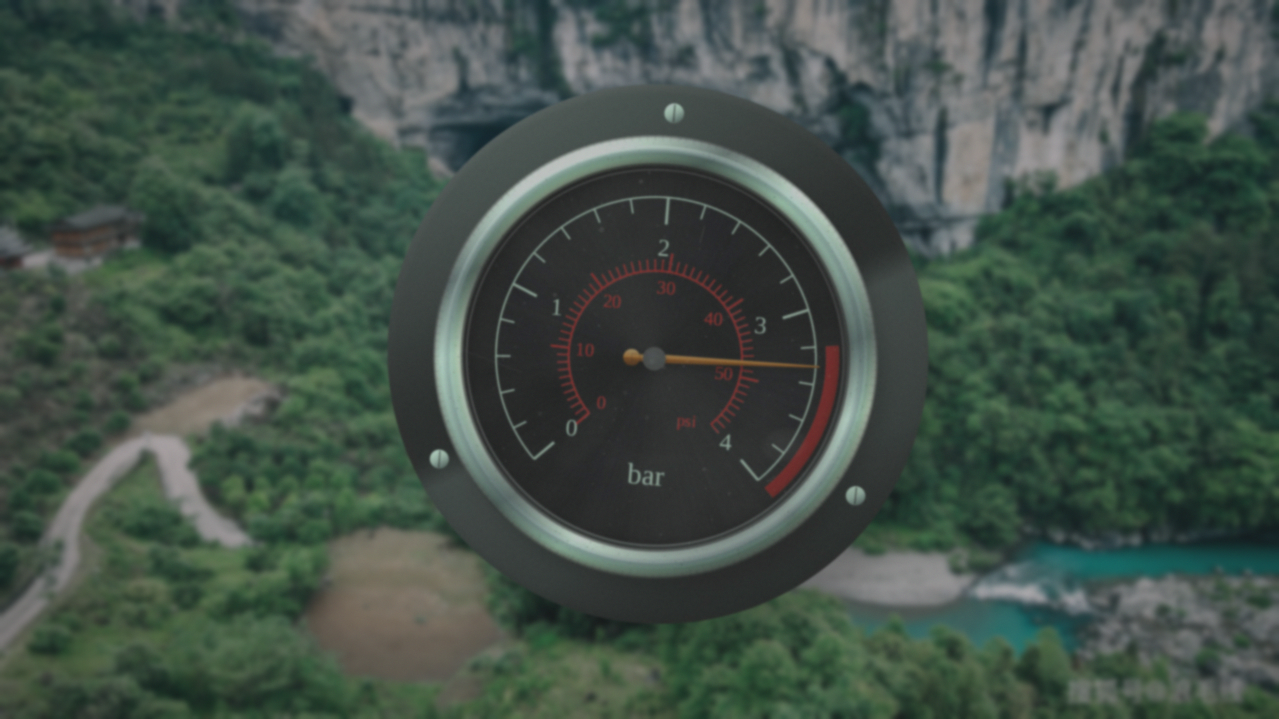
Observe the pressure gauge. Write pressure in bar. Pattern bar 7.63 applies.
bar 3.3
